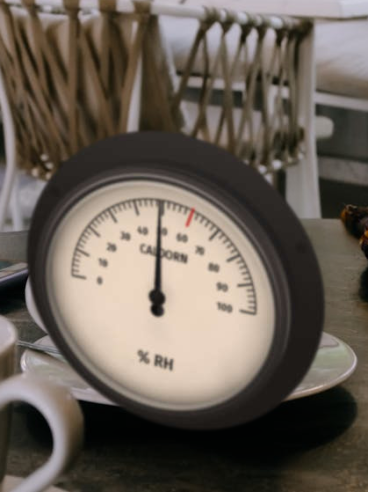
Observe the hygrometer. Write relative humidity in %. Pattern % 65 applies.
% 50
